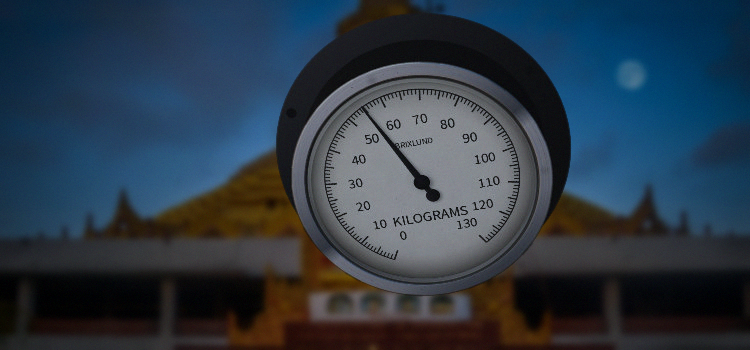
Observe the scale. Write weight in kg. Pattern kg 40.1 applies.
kg 55
